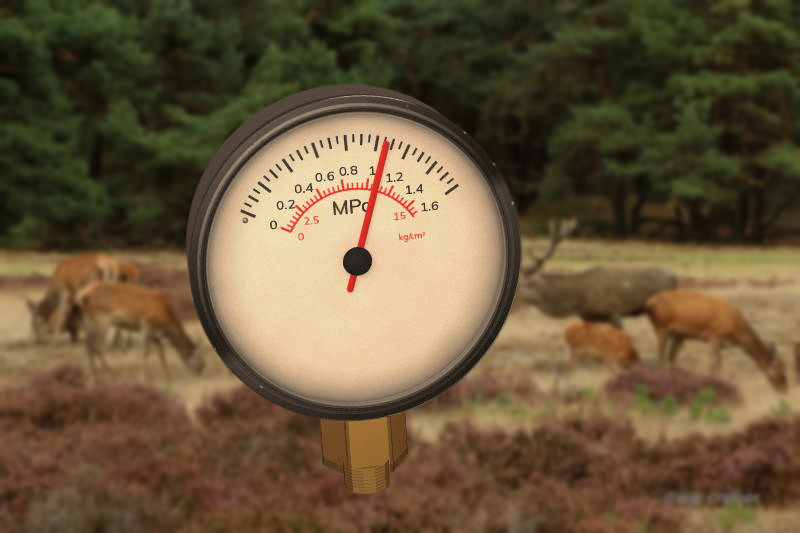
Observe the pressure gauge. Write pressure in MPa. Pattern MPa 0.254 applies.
MPa 1.05
